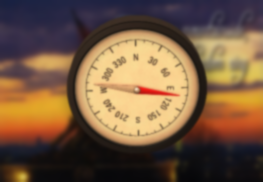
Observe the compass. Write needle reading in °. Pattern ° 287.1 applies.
° 100
